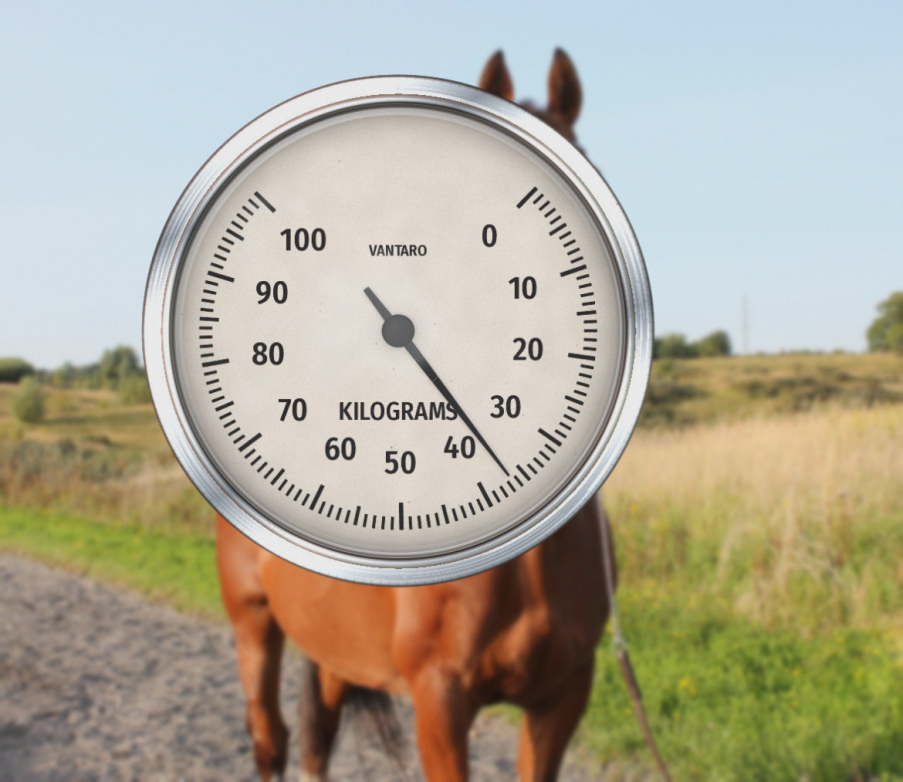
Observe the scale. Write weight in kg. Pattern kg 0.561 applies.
kg 36.5
